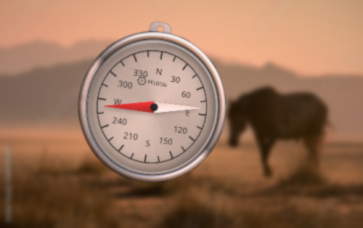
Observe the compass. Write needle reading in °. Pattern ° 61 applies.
° 262.5
